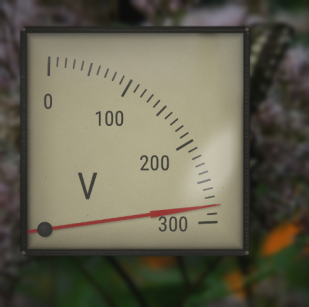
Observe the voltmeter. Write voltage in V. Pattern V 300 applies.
V 280
